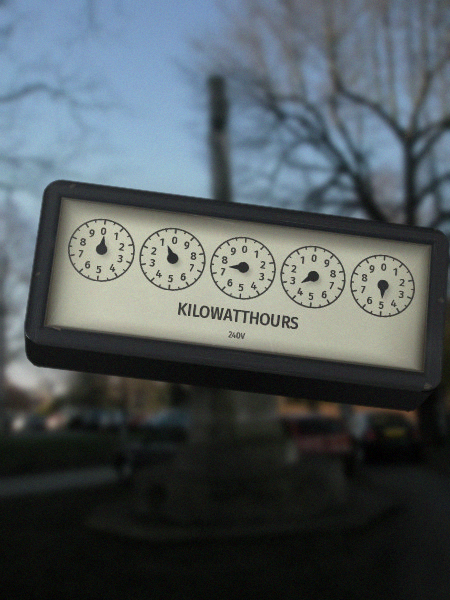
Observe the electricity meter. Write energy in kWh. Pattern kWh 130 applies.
kWh 735
